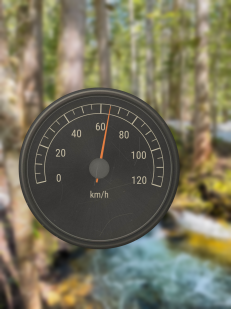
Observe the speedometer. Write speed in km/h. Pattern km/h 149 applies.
km/h 65
